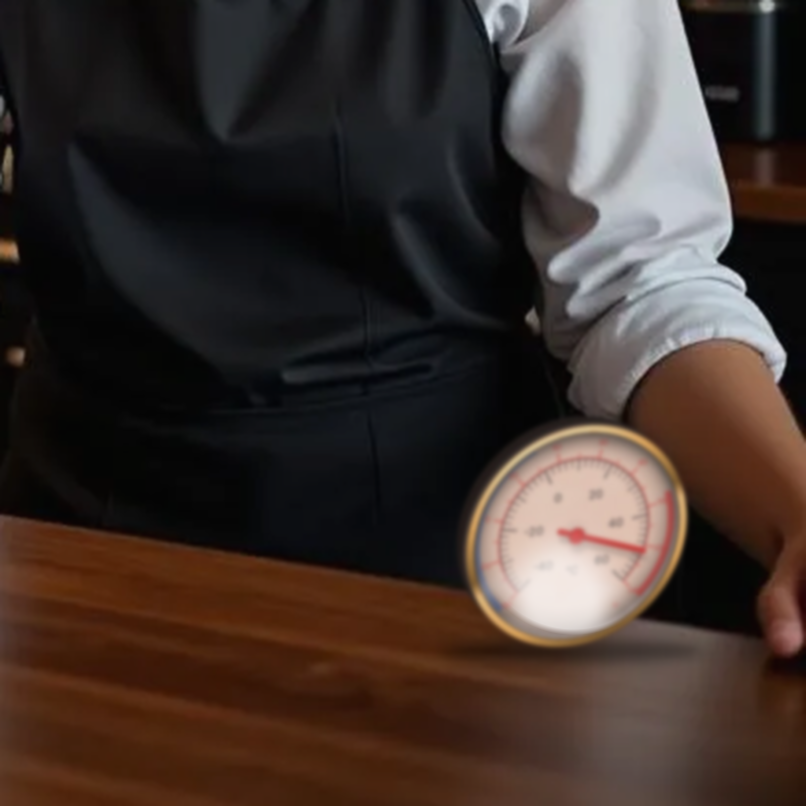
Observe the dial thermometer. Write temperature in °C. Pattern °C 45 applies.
°C 50
